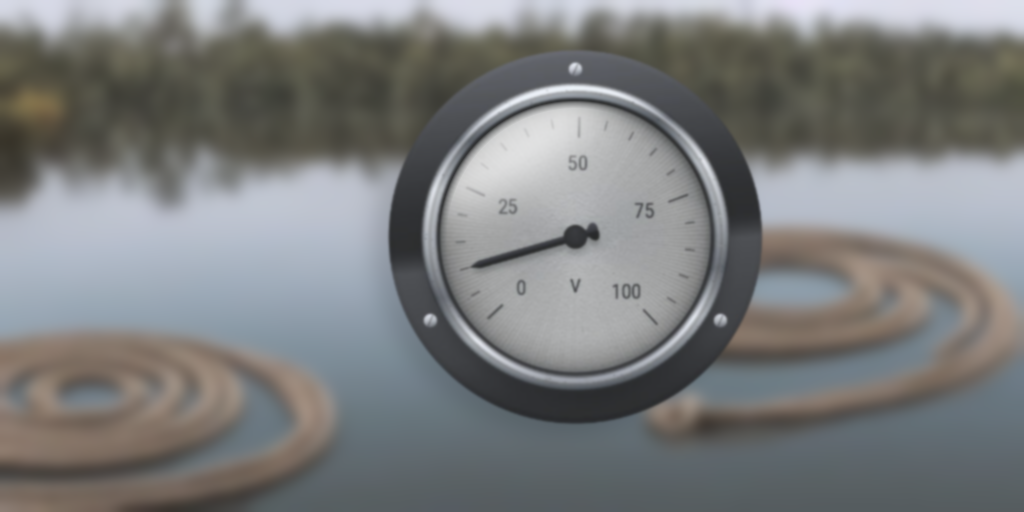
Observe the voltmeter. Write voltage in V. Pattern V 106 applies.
V 10
